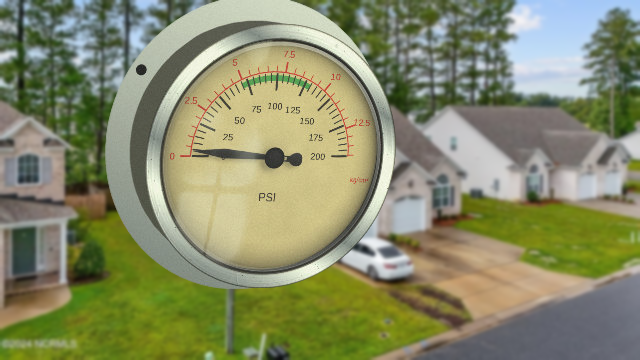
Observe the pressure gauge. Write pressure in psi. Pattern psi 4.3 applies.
psi 5
